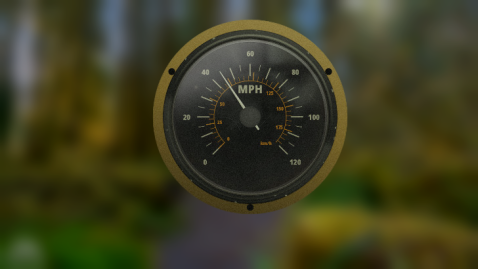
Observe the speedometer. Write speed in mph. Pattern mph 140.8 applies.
mph 45
